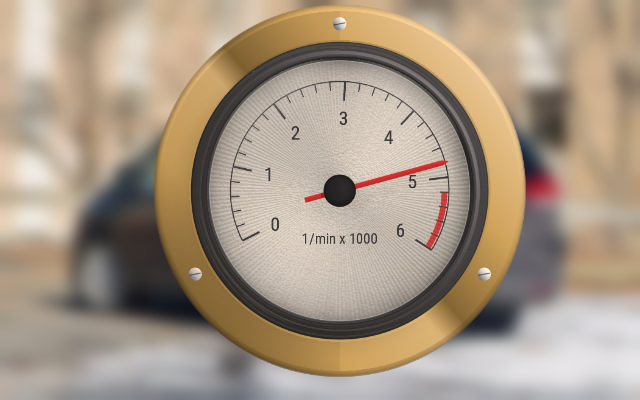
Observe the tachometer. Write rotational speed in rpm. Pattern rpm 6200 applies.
rpm 4800
